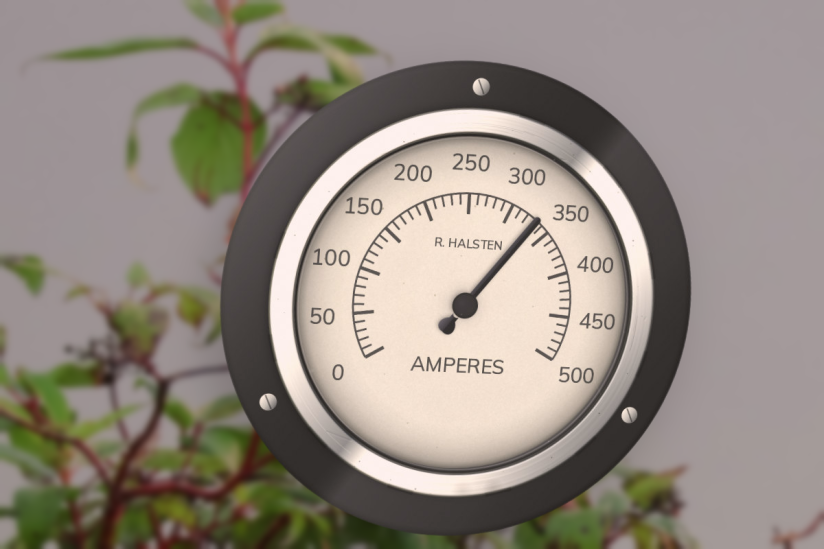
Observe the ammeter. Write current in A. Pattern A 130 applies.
A 330
